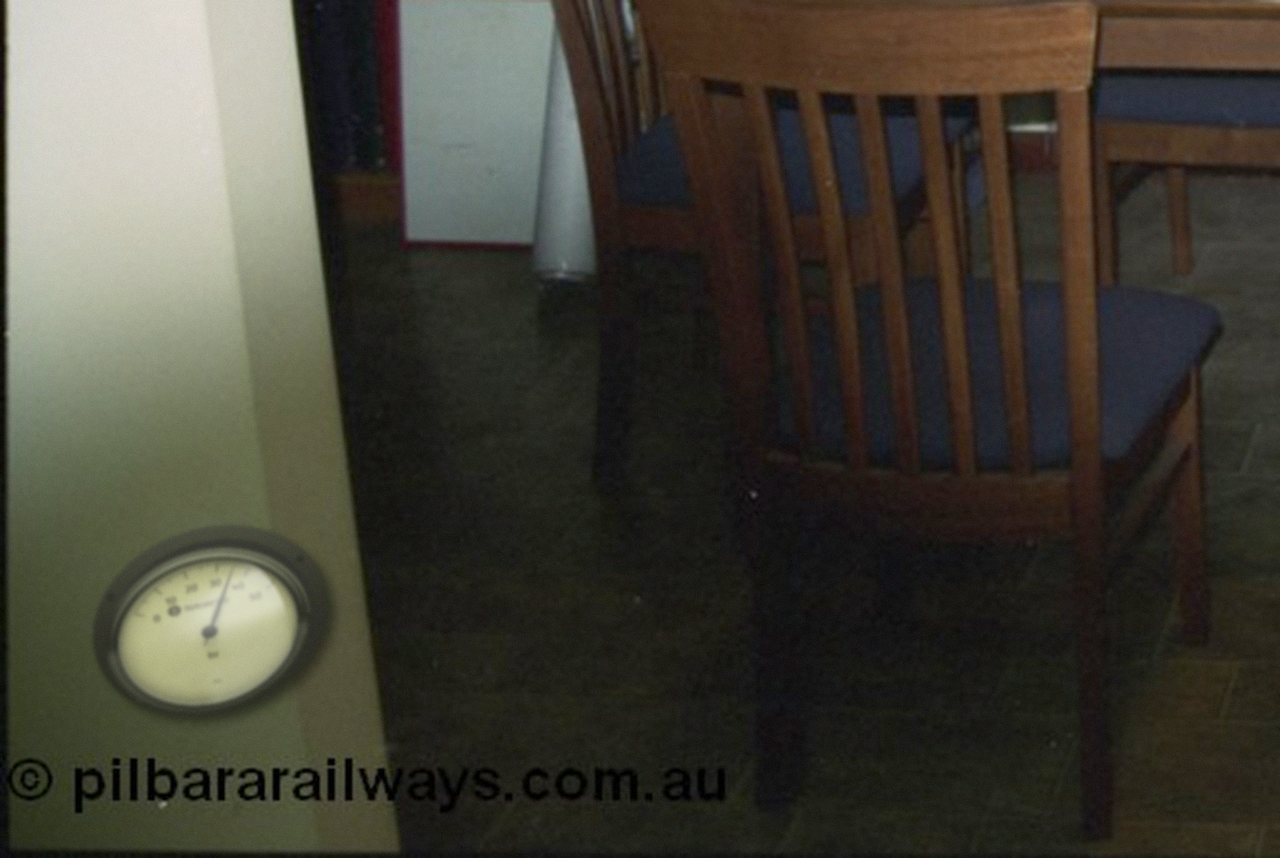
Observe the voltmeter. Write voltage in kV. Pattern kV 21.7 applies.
kV 35
